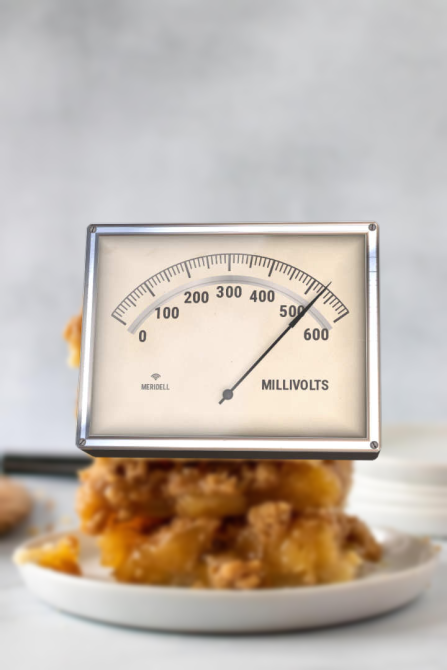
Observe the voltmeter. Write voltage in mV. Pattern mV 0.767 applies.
mV 530
